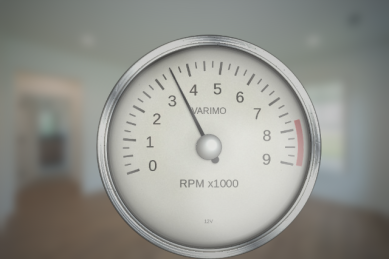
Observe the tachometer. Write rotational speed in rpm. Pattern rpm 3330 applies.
rpm 3500
